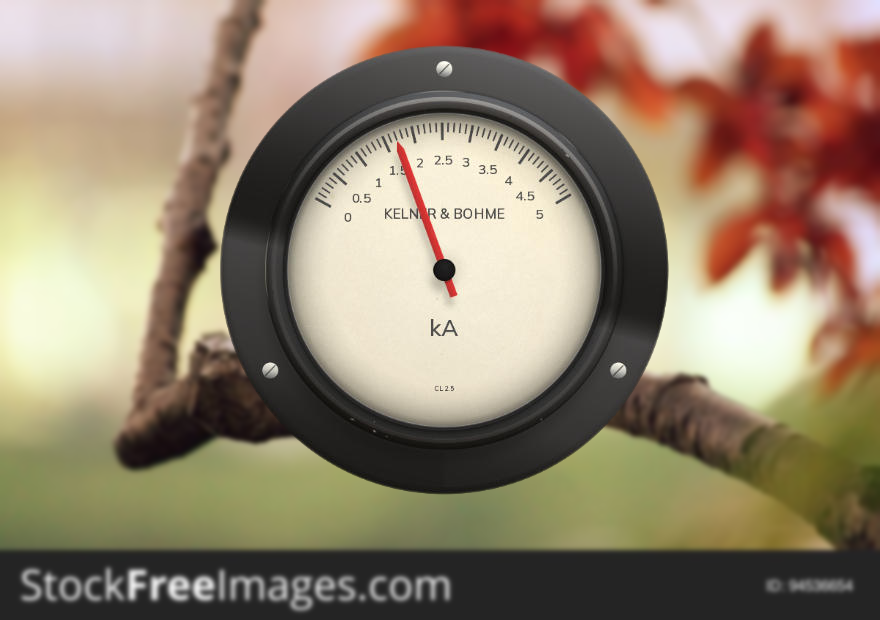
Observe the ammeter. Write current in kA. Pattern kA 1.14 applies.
kA 1.7
